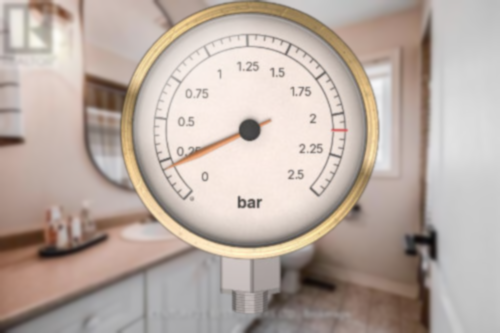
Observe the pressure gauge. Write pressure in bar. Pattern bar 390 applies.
bar 0.2
